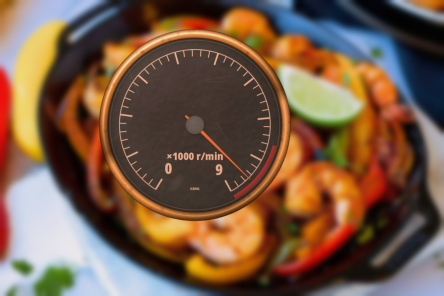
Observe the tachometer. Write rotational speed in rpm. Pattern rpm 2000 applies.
rpm 8500
